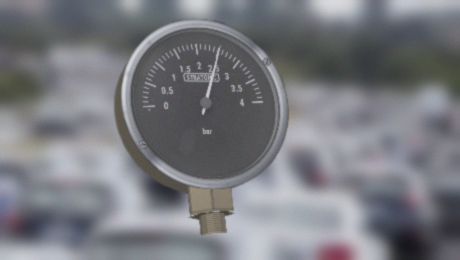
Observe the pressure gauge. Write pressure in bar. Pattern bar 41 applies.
bar 2.5
